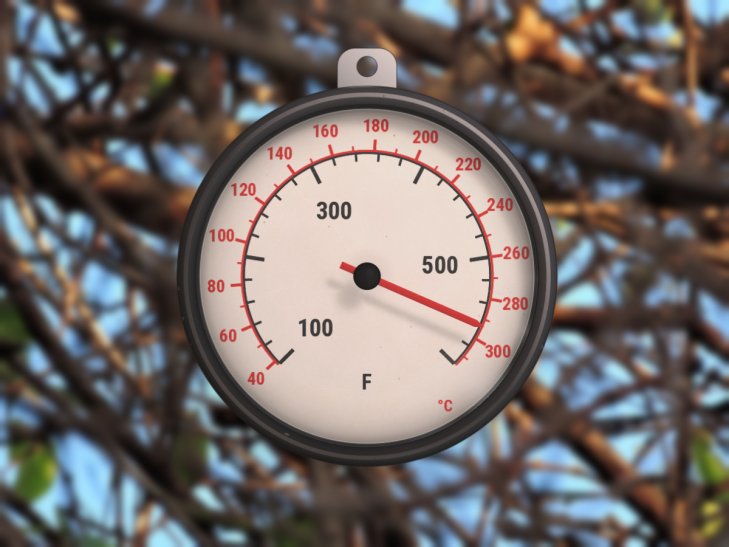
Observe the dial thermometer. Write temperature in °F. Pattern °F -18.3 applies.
°F 560
